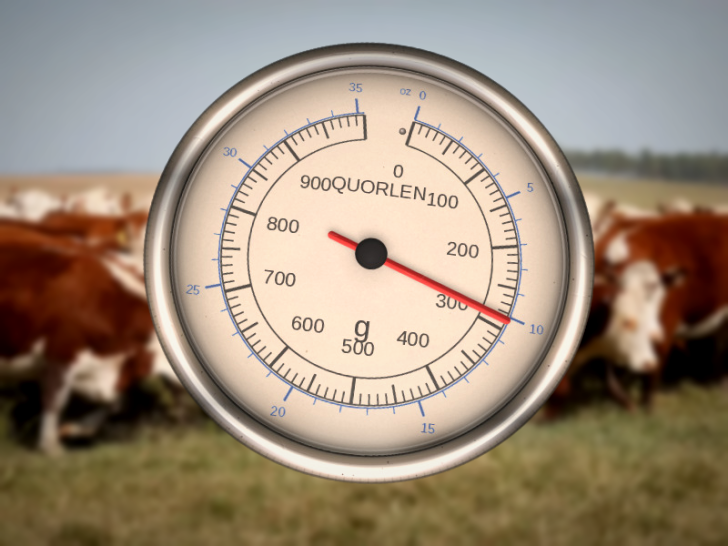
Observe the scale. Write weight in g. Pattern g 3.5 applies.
g 290
